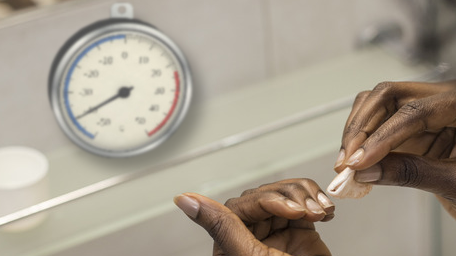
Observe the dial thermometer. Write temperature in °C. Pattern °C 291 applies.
°C -40
